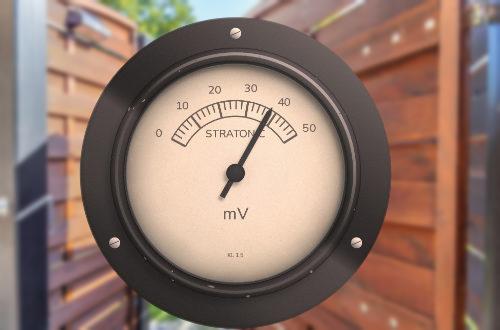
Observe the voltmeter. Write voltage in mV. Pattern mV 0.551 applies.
mV 38
